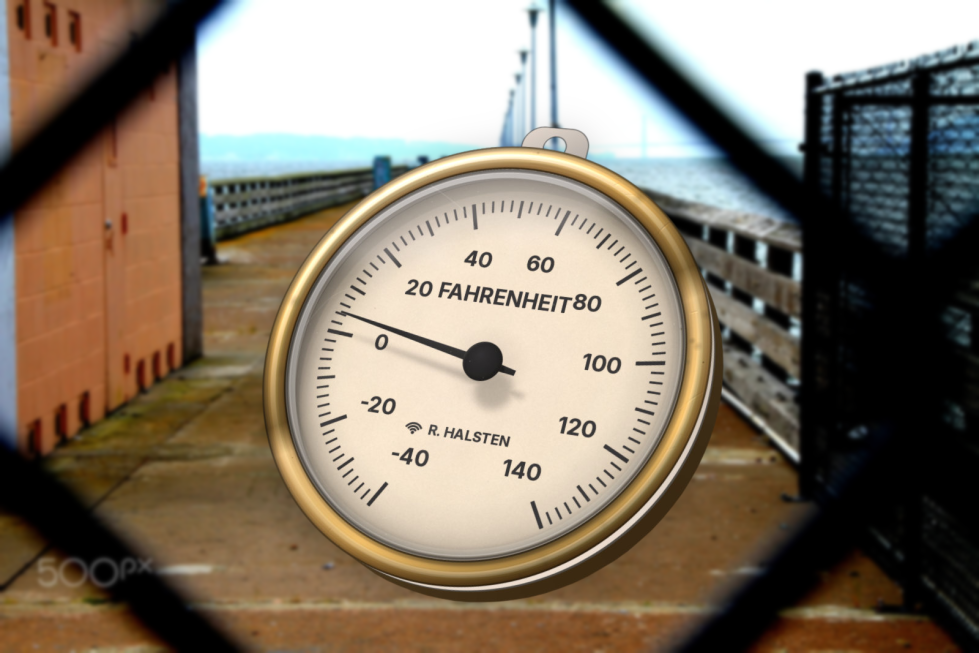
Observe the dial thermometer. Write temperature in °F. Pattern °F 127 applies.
°F 4
